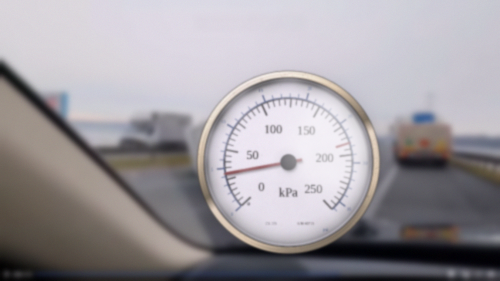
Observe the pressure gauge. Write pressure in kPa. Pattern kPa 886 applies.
kPa 30
